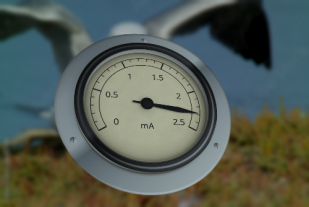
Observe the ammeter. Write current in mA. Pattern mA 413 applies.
mA 2.3
